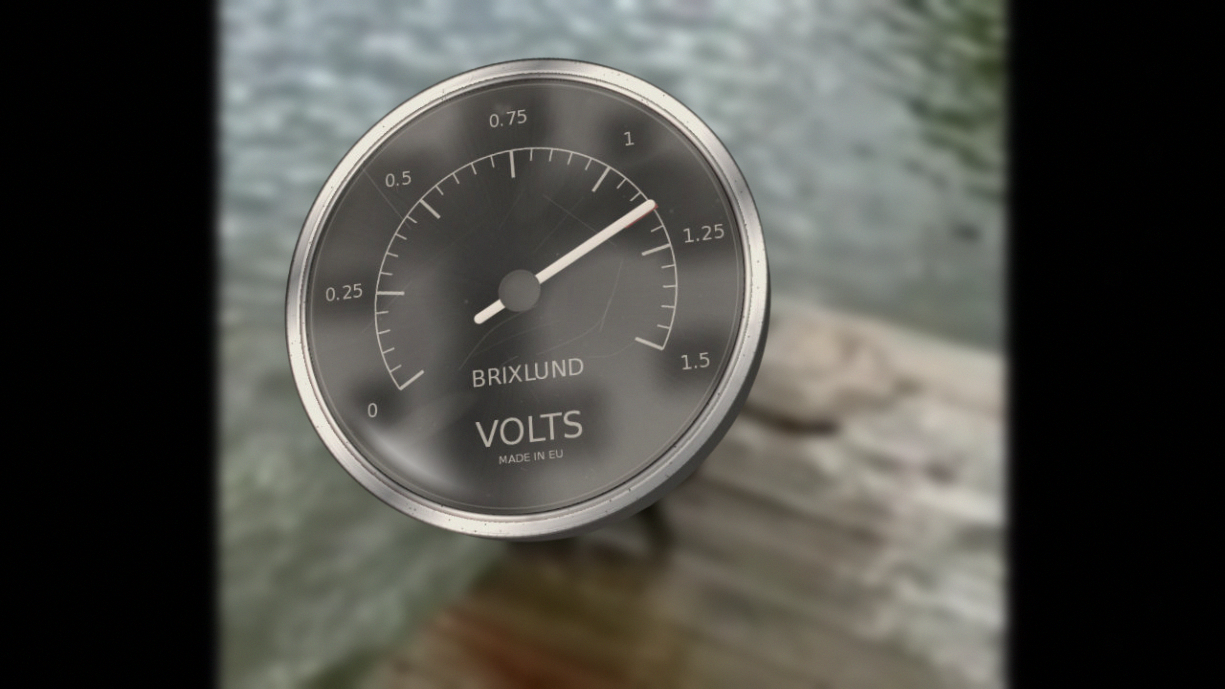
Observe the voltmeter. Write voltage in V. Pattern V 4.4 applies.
V 1.15
